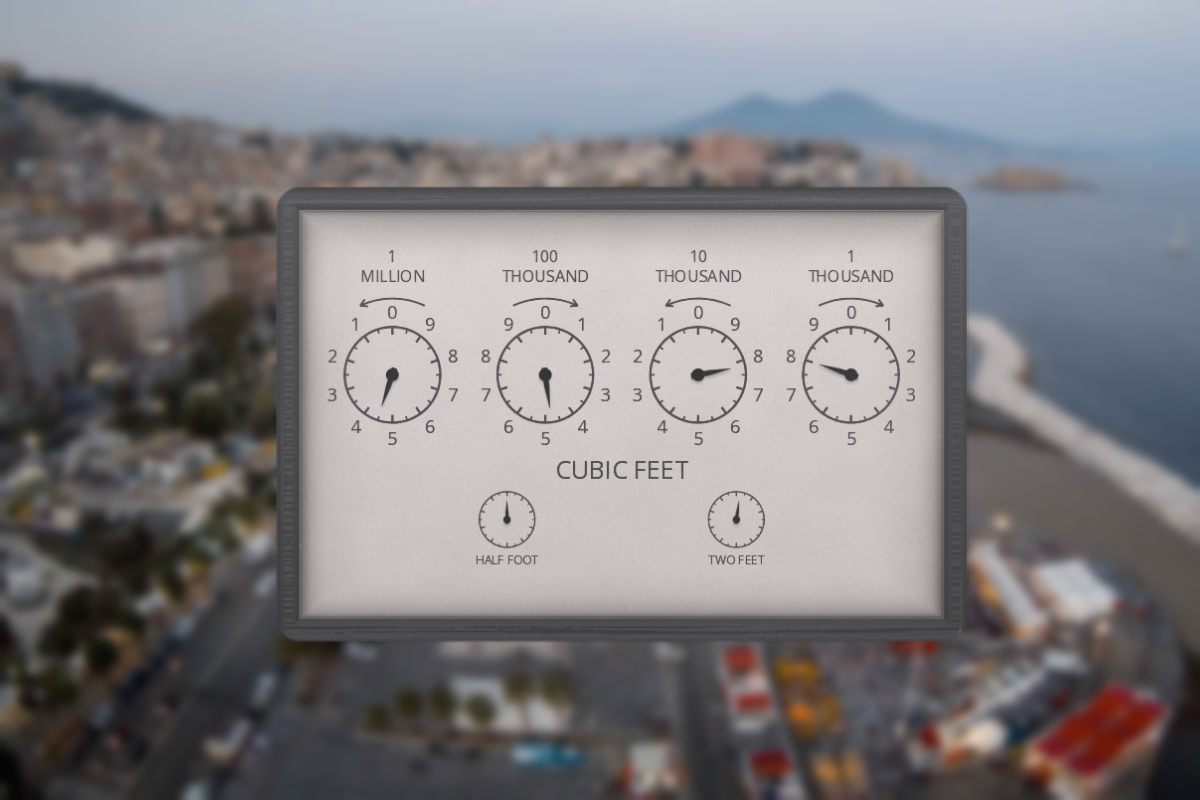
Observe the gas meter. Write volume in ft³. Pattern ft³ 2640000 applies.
ft³ 447800
